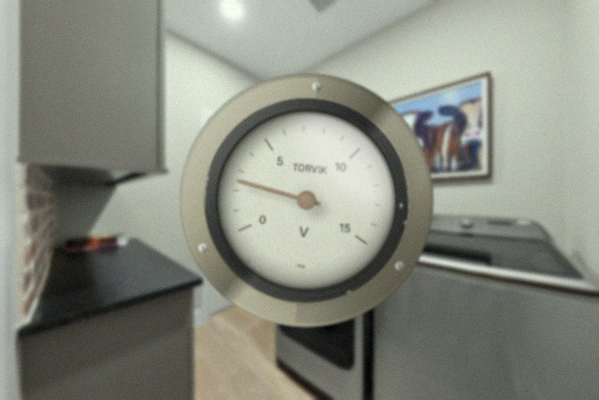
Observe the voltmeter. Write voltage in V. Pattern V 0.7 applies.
V 2.5
